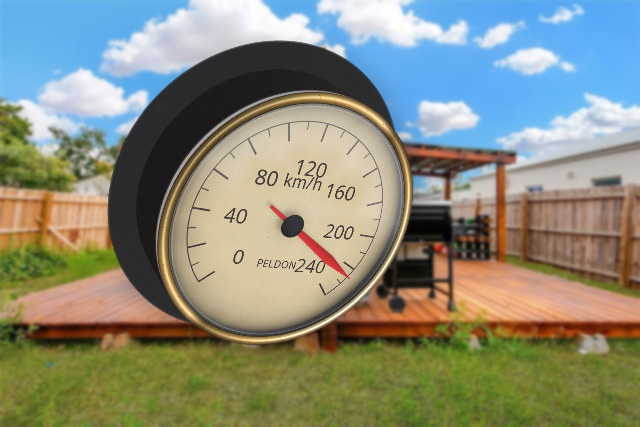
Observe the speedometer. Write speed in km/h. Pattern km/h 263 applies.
km/h 225
